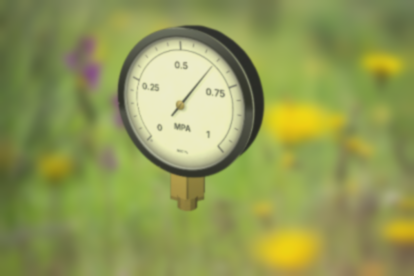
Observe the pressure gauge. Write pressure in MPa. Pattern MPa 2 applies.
MPa 0.65
